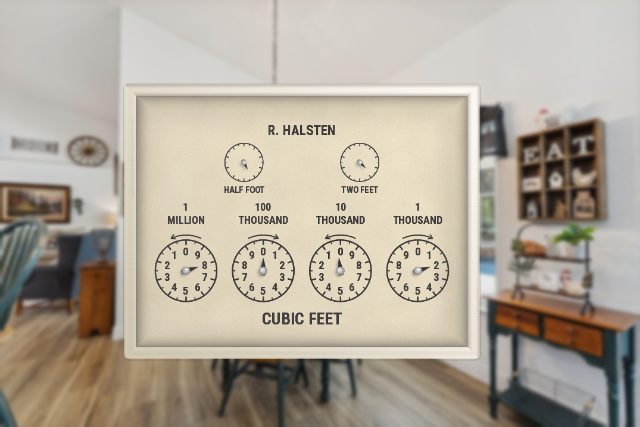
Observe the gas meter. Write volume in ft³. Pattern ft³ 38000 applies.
ft³ 800200
